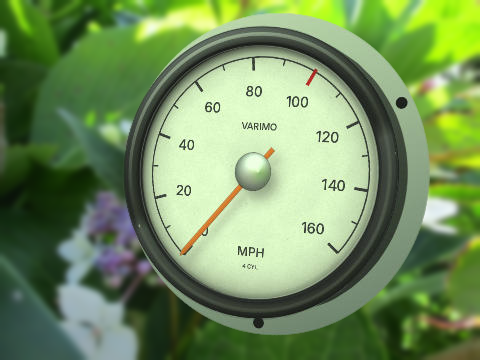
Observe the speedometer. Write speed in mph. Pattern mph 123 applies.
mph 0
